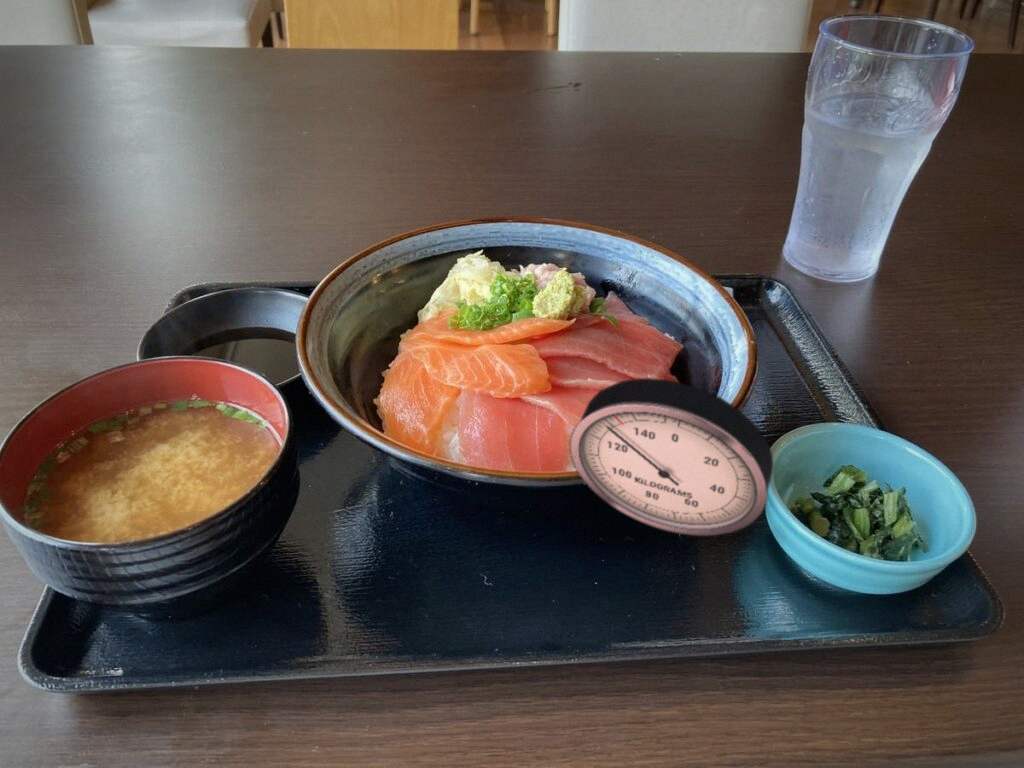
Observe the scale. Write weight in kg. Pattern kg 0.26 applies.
kg 130
